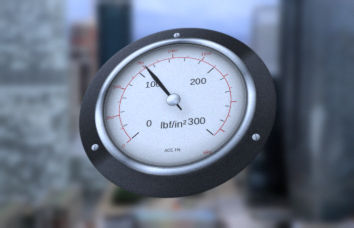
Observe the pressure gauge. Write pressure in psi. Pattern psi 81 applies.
psi 110
